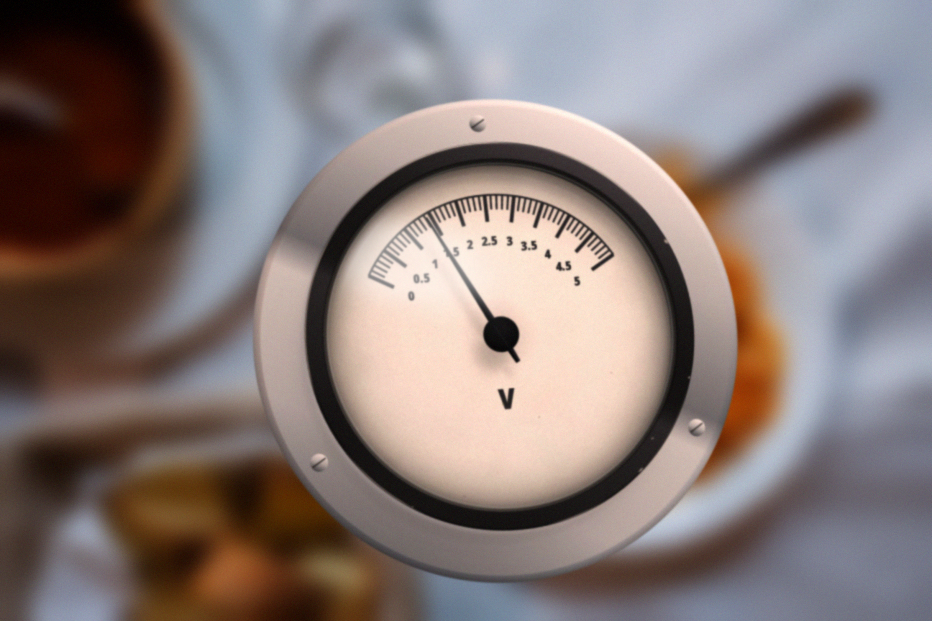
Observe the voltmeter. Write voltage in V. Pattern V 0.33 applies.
V 1.4
